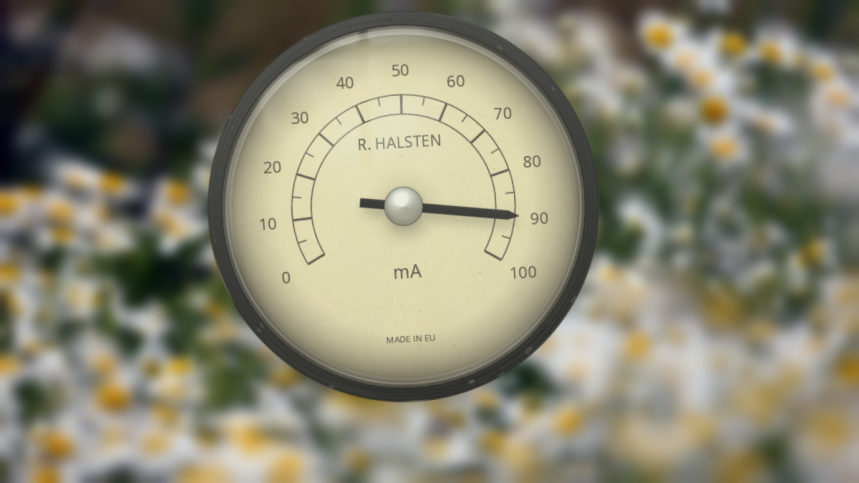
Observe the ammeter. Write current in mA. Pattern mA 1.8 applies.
mA 90
